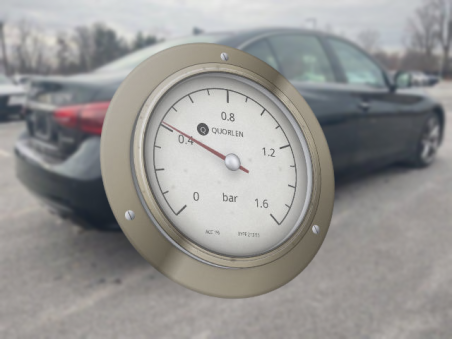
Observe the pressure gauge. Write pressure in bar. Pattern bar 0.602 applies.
bar 0.4
